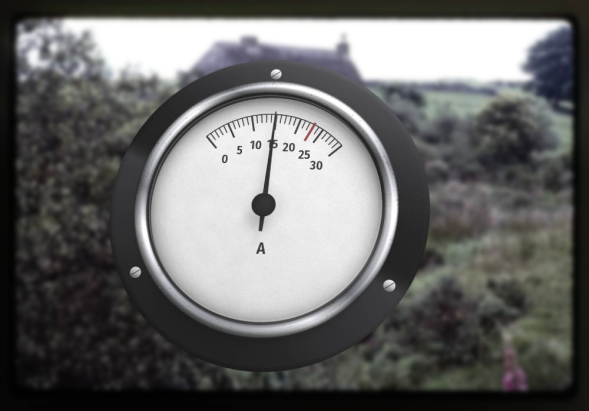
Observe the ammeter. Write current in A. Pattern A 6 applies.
A 15
